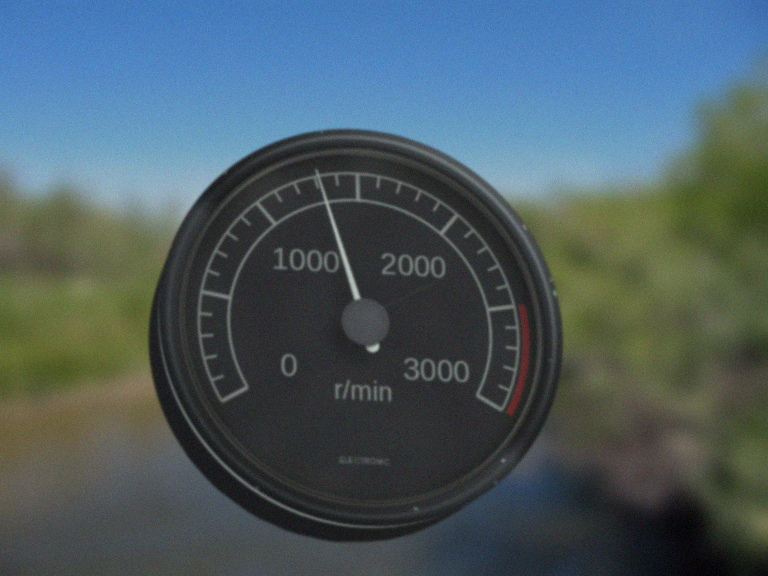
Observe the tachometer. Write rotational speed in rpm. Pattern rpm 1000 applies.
rpm 1300
